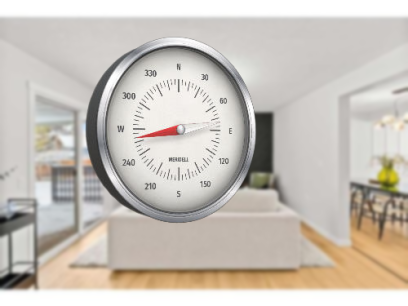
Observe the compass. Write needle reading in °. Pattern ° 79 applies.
° 260
